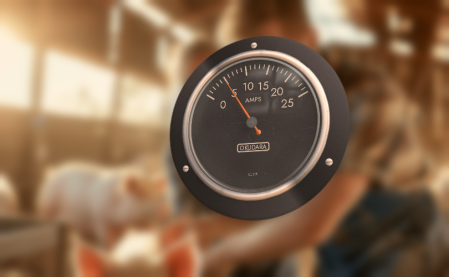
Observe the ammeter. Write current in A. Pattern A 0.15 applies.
A 5
